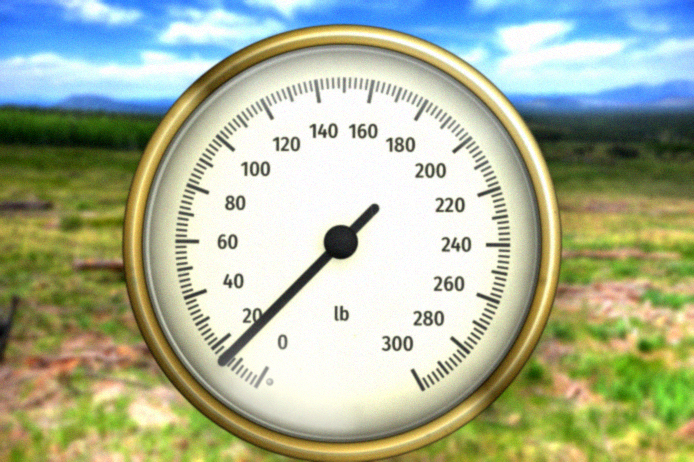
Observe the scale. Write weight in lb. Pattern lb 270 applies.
lb 14
